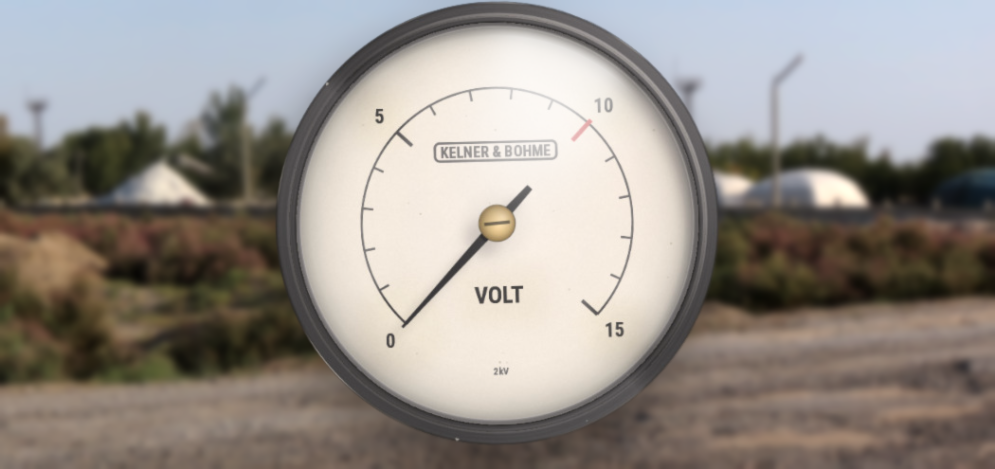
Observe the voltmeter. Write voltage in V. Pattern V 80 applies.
V 0
